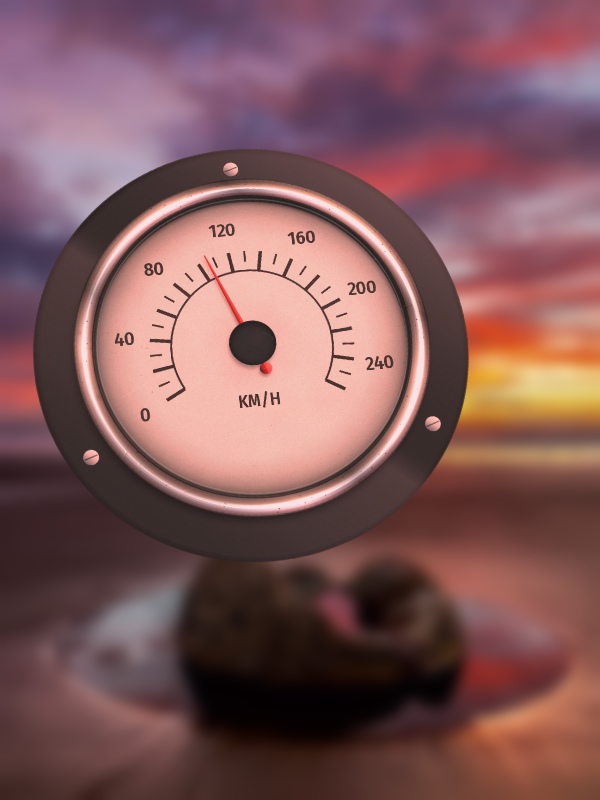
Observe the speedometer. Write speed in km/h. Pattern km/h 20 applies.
km/h 105
